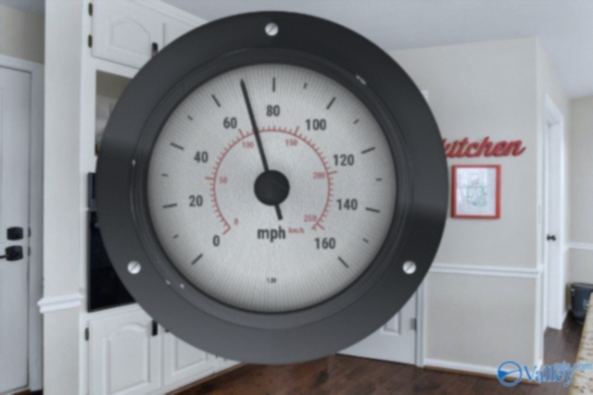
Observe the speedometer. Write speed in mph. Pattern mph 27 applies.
mph 70
